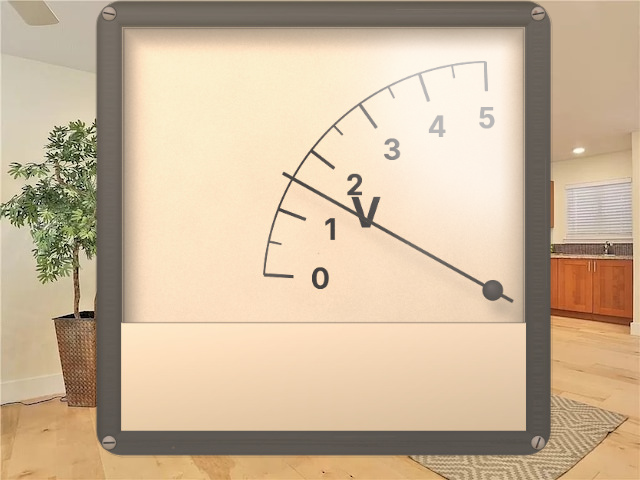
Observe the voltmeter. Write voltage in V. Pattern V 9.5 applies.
V 1.5
